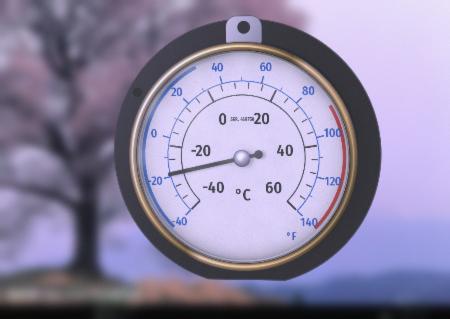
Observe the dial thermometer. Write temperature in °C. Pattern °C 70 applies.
°C -28
